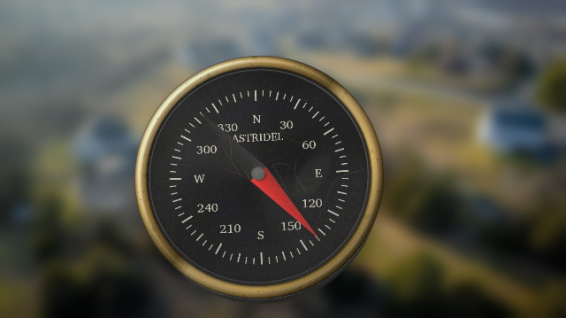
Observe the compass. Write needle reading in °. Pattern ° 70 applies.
° 140
